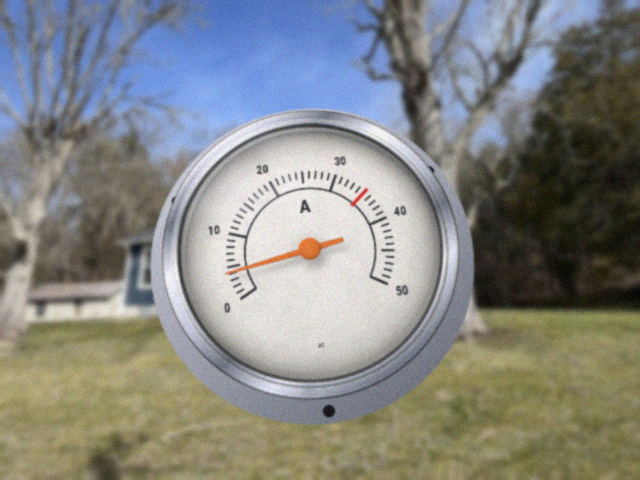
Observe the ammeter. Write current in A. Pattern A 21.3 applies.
A 4
